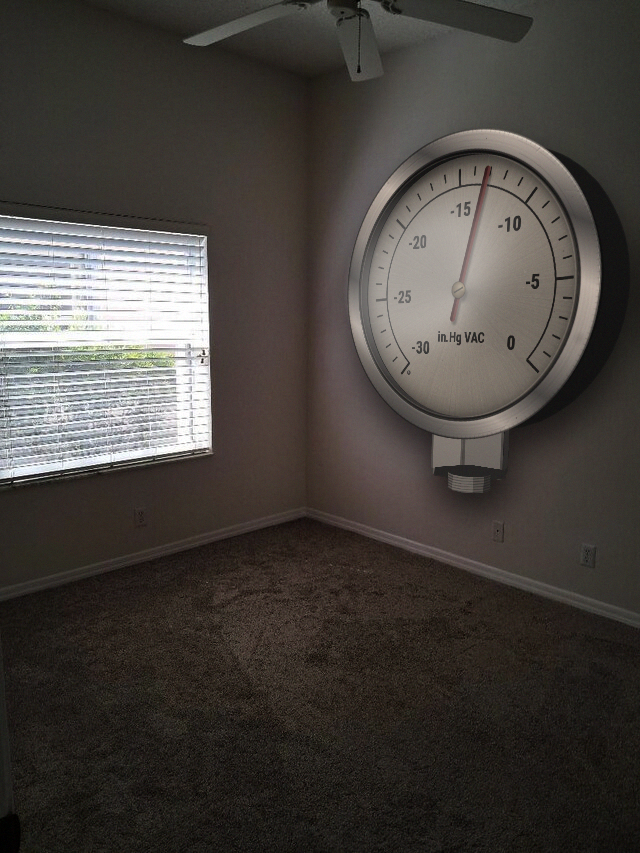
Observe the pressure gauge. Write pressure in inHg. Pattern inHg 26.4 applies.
inHg -13
